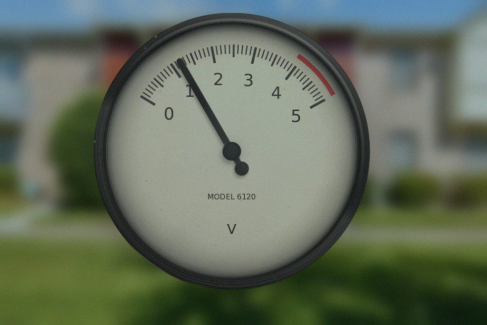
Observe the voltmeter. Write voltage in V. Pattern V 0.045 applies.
V 1.2
